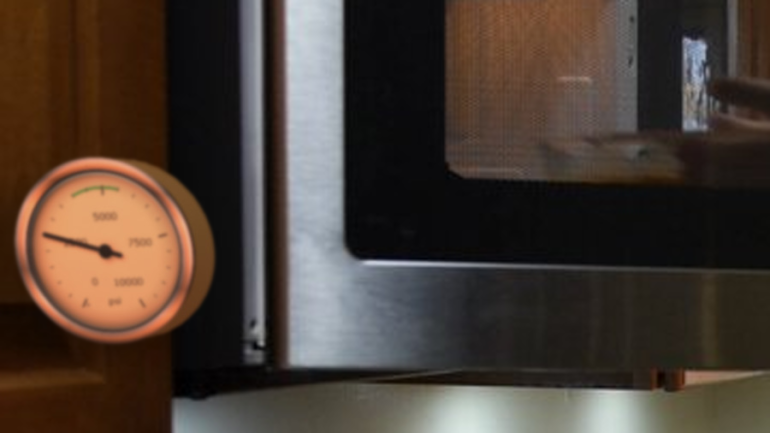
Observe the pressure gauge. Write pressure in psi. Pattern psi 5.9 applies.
psi 2500
